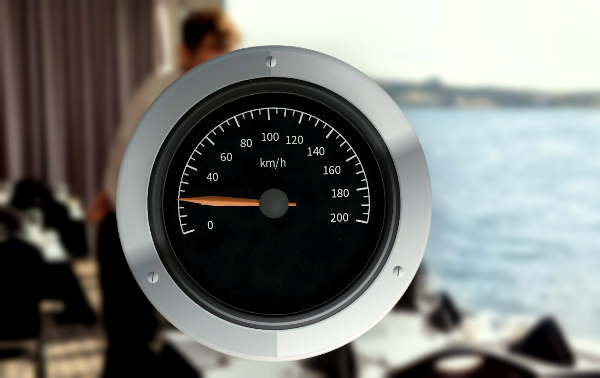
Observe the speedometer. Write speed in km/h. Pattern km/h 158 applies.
km/h 20
